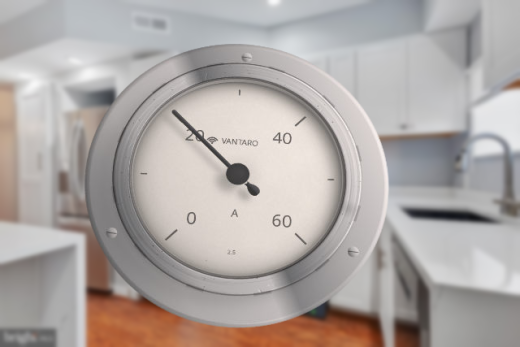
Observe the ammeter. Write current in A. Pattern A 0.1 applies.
A 20
